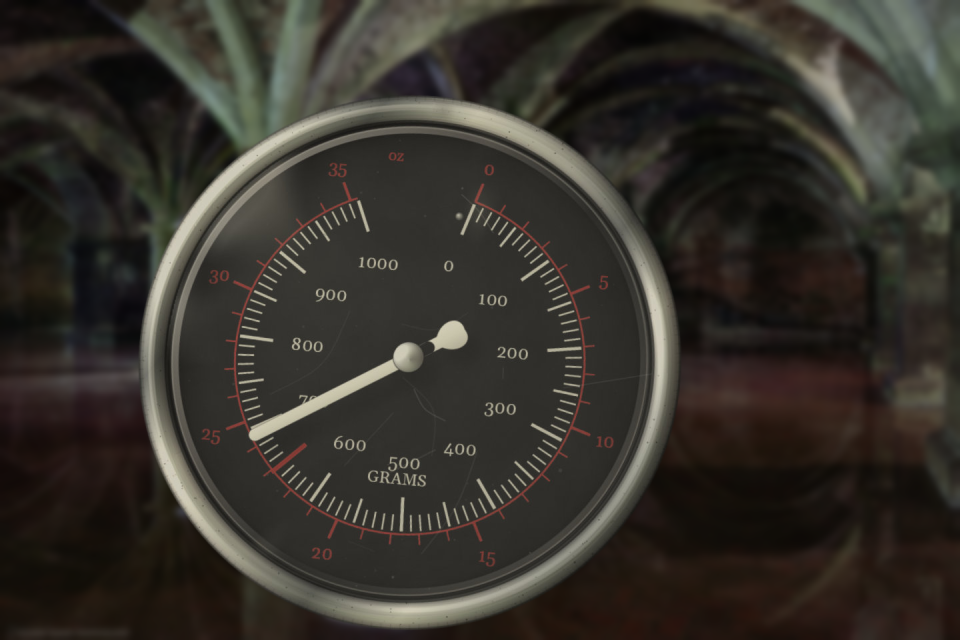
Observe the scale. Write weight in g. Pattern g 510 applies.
g 690
